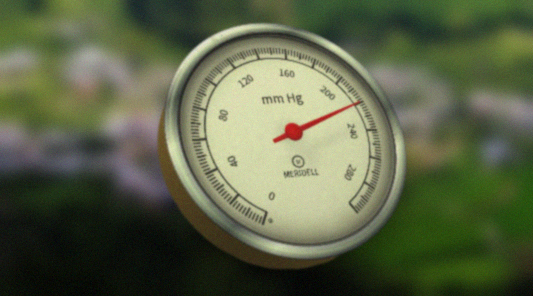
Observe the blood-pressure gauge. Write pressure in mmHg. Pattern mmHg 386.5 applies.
mmHg 220
